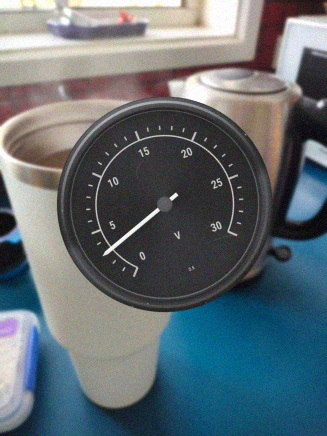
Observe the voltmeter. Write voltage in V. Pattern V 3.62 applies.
V 3
